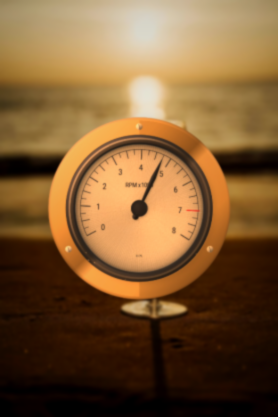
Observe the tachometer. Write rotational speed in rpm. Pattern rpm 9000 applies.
rpm 4750
